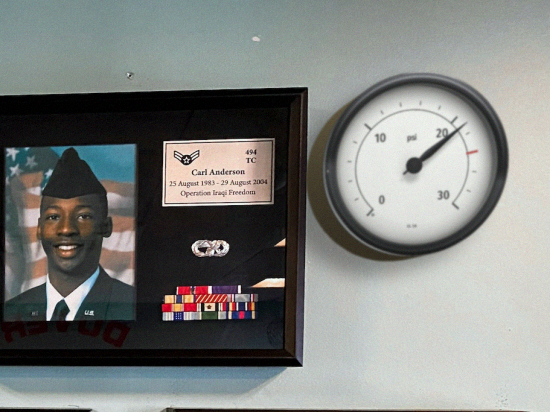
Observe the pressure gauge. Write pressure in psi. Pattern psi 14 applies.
psi 21
